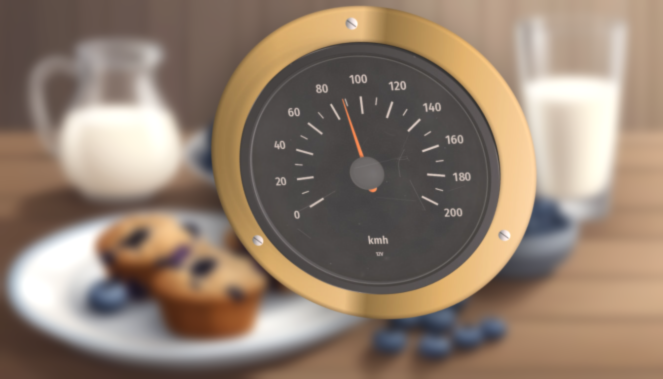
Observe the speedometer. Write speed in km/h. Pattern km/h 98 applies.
km/h 90
